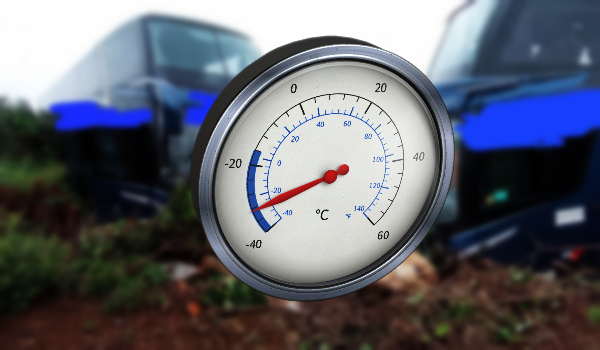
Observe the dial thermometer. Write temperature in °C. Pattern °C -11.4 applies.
°C -32
